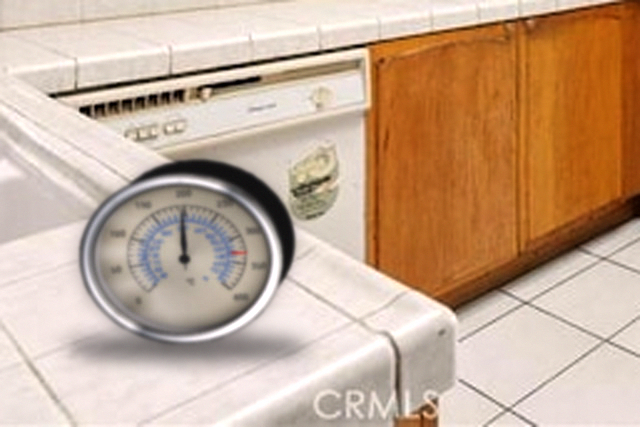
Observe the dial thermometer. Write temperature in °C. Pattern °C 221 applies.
°C 200
